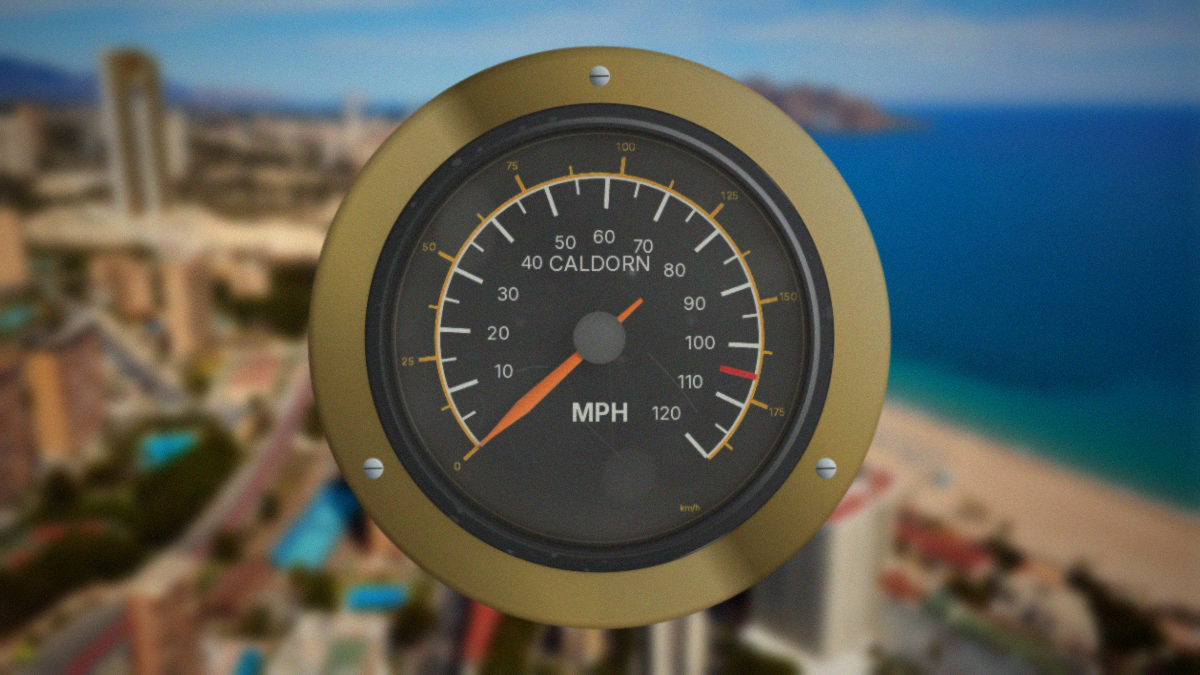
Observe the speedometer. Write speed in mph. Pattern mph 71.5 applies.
mph 0
